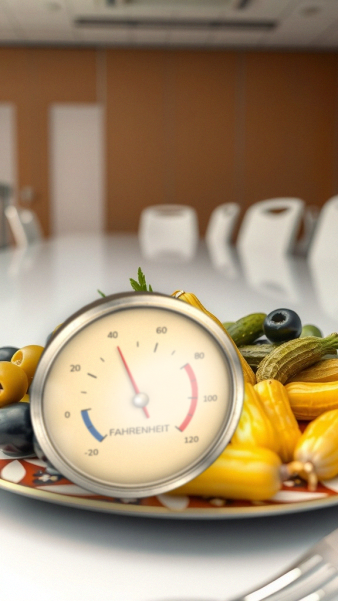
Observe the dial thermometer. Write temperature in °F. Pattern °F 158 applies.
°F 40
